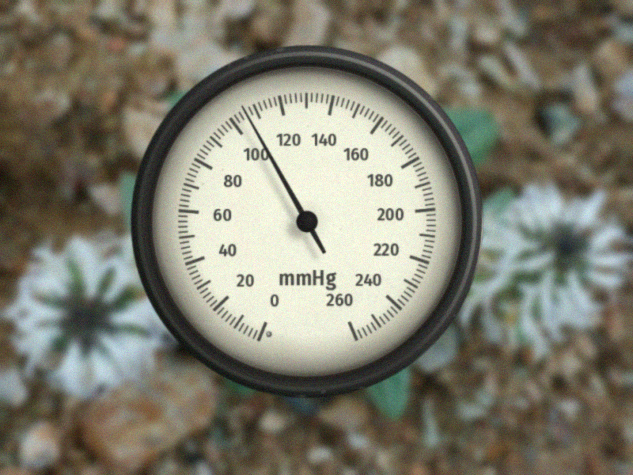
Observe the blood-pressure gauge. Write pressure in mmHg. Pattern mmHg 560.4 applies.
mmHg 106
